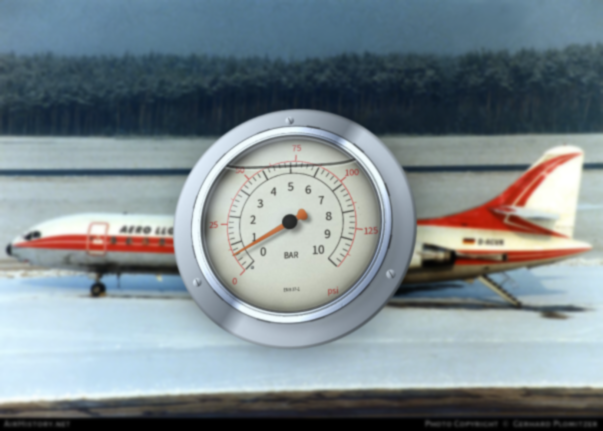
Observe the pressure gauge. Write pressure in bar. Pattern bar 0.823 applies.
bar 0.6
